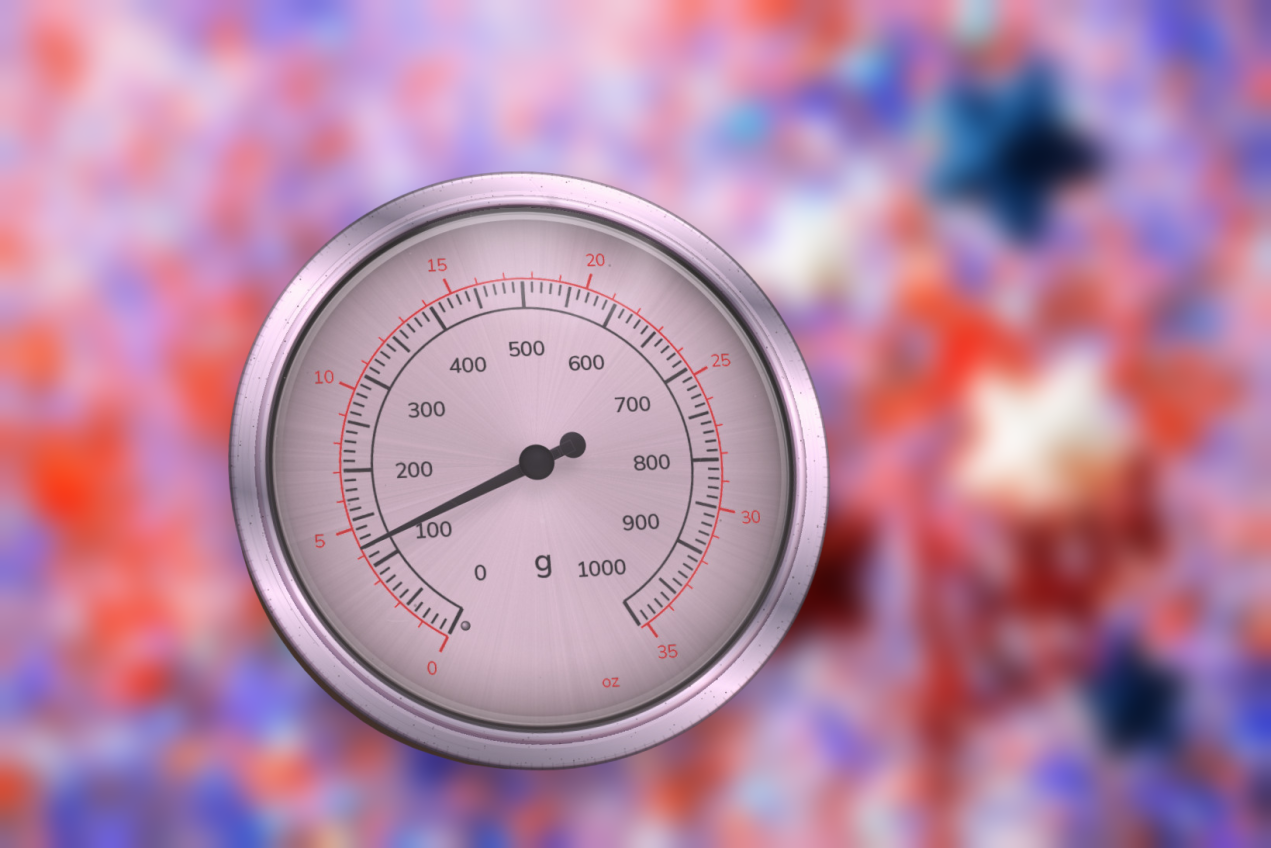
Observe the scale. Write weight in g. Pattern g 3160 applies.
g 120
